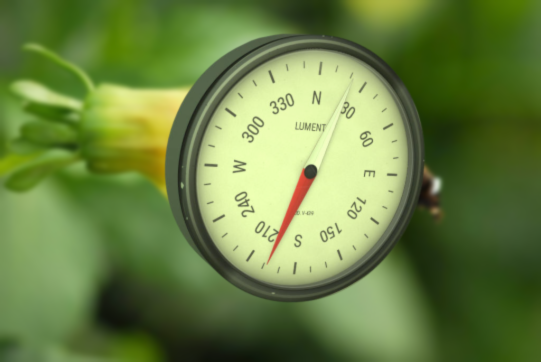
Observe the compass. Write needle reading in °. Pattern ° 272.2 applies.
° 200
